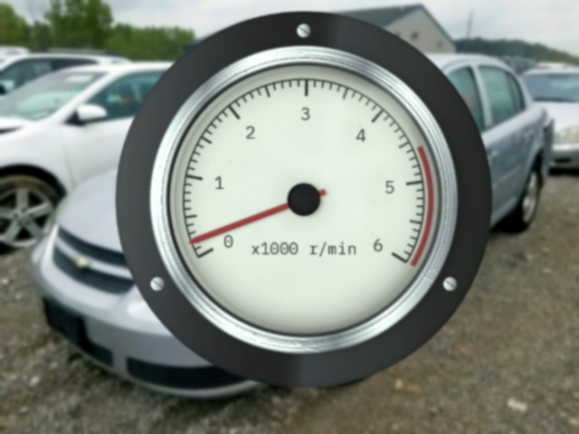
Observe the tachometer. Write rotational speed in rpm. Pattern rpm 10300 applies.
rpm 200
